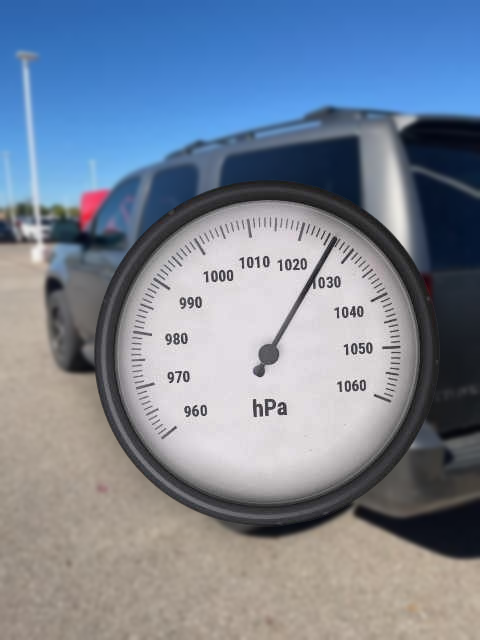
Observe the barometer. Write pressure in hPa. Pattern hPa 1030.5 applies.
hPa 1026
